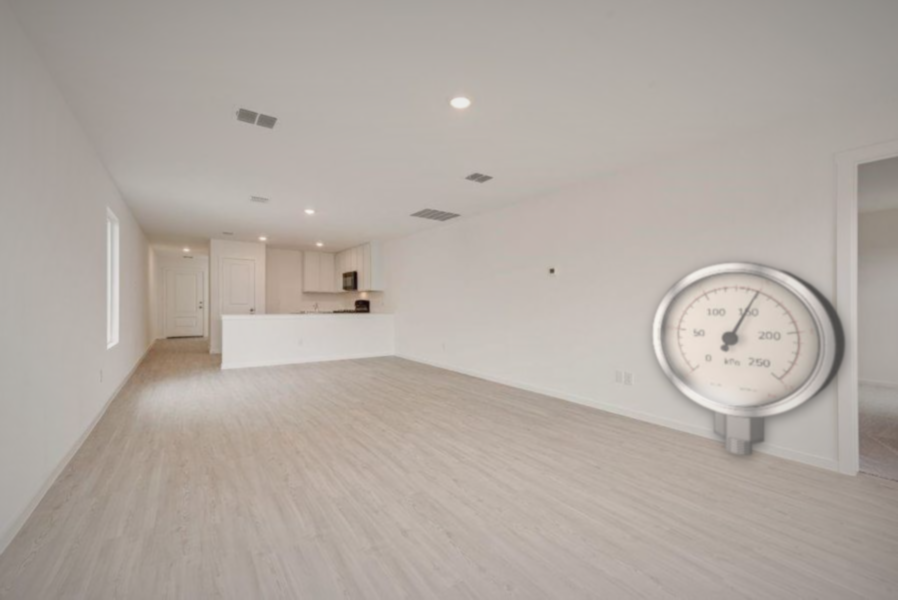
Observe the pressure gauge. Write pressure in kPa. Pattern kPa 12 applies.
kPa 150
